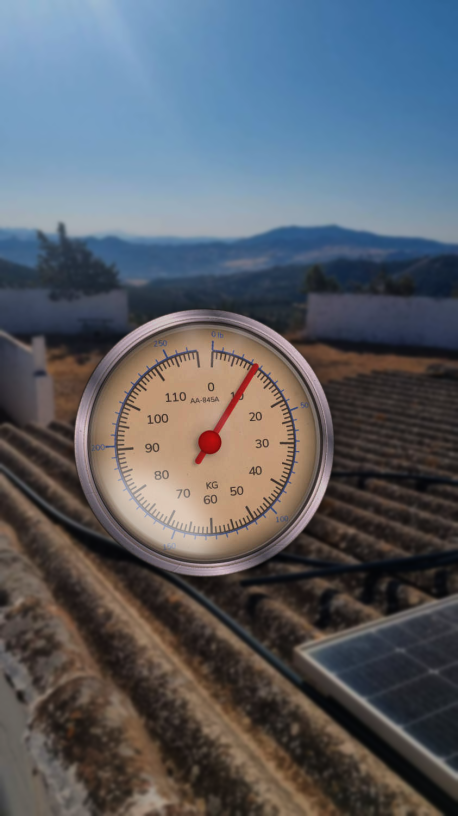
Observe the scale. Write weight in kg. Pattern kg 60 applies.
kg 10
